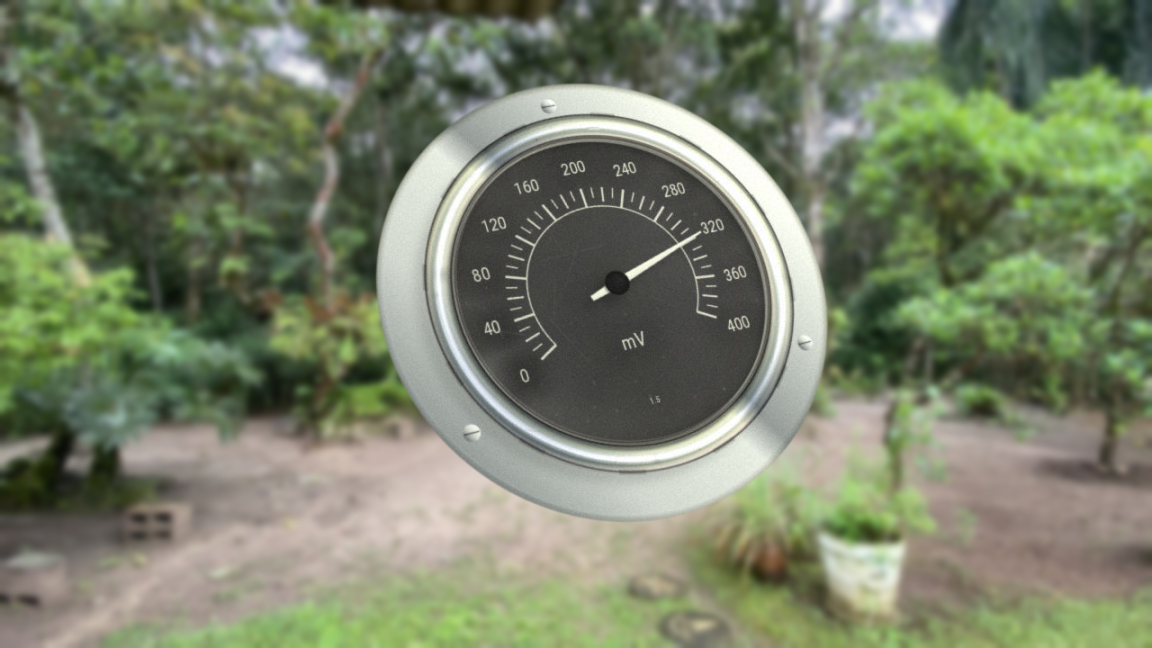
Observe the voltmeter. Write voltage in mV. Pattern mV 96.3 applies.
mV 320
